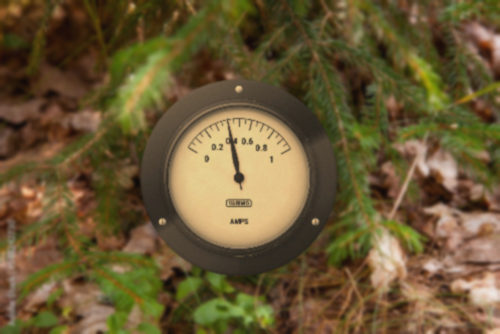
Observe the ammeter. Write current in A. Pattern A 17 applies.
A 0.4
